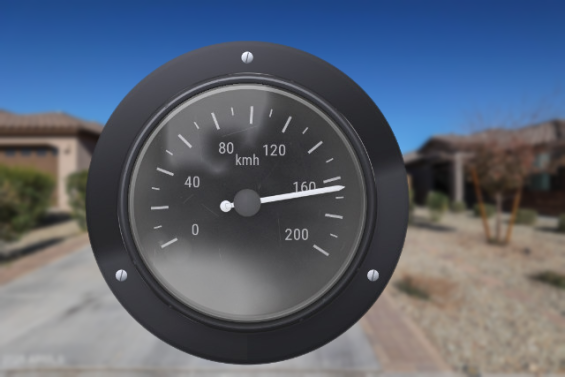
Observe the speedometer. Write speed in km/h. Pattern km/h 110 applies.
km/h 165
